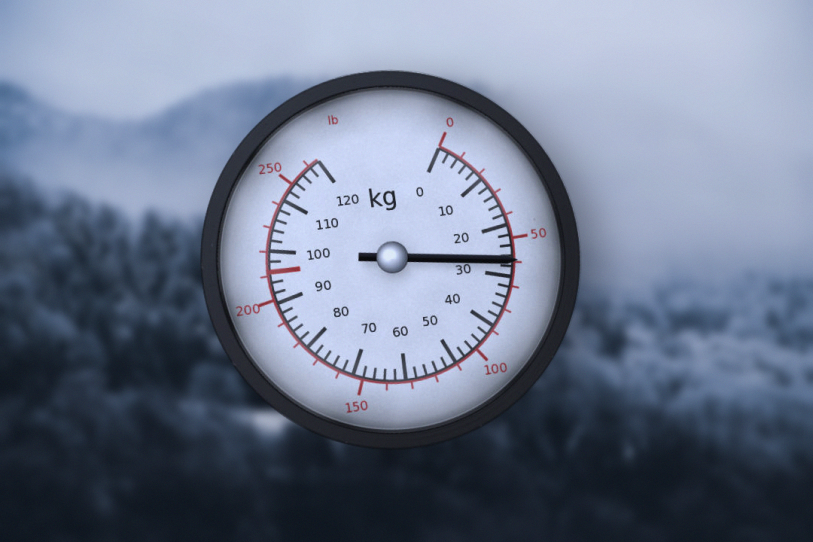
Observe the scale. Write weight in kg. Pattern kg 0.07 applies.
kg 27
